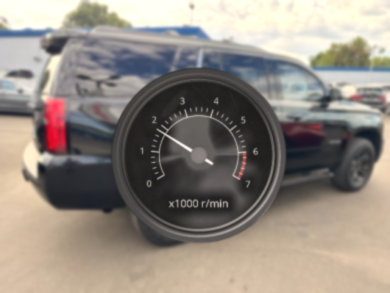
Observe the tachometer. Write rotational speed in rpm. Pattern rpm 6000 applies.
rpm 1800
